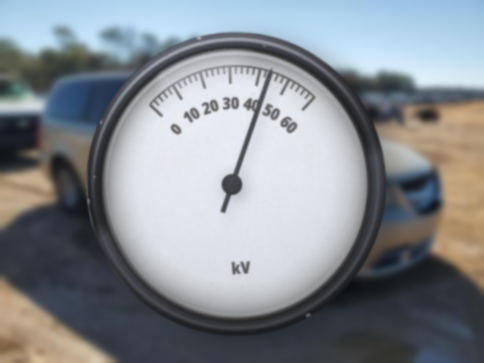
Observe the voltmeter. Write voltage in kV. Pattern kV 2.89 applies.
kV 44
